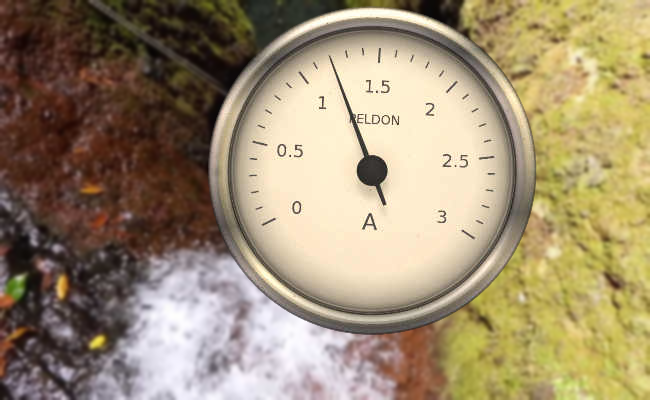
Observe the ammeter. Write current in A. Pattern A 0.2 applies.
A 1.2
